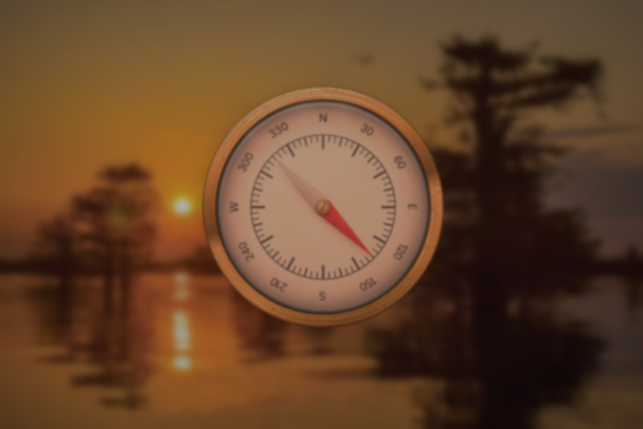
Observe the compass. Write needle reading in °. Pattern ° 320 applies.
° 135
